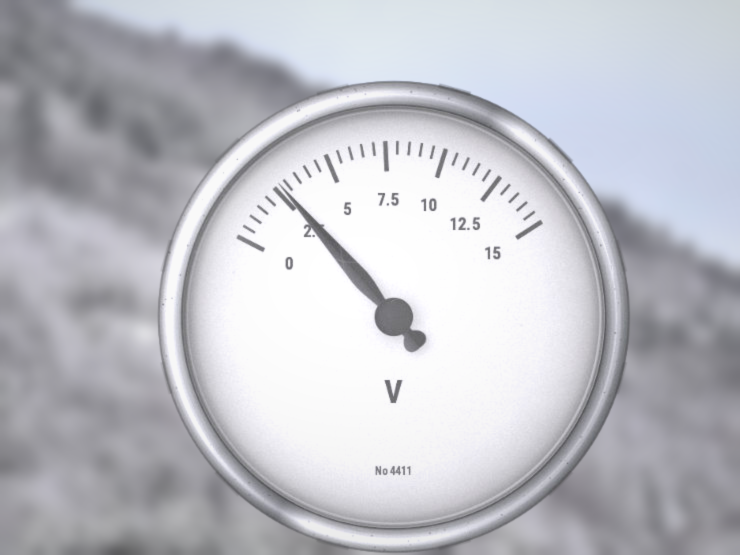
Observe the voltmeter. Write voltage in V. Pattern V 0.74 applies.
V 2.75
